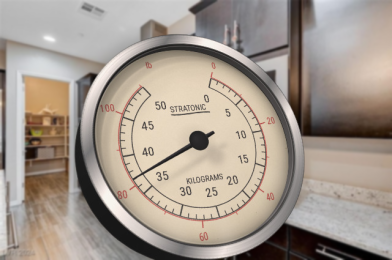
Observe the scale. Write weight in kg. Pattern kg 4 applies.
kg 37
